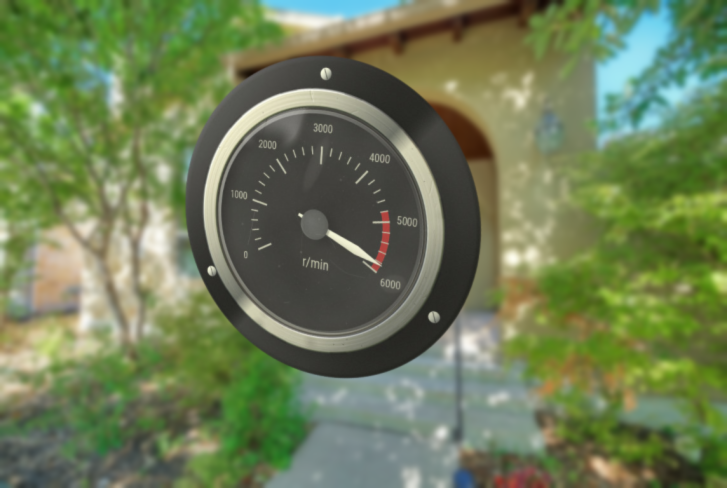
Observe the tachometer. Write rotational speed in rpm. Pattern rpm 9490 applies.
rpm 5800
